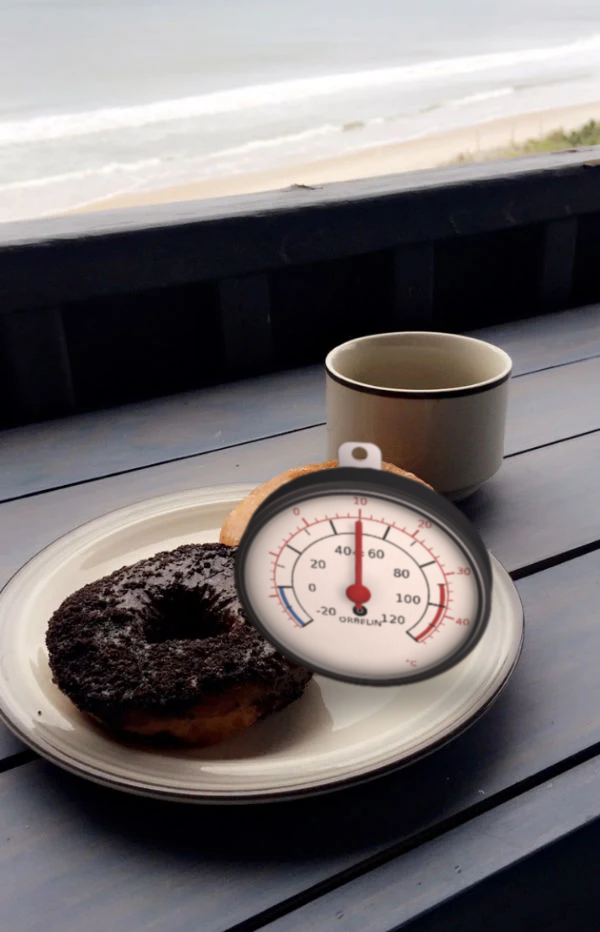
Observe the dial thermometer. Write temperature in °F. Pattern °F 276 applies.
°F 50
